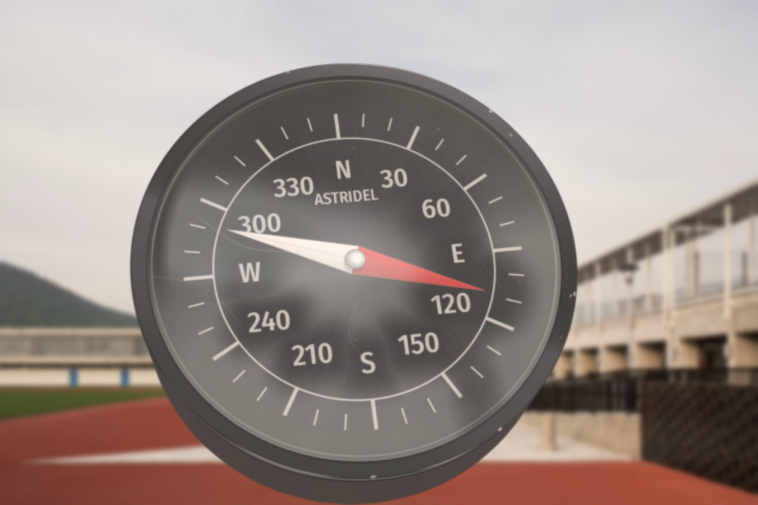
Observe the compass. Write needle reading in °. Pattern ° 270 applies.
° 110
